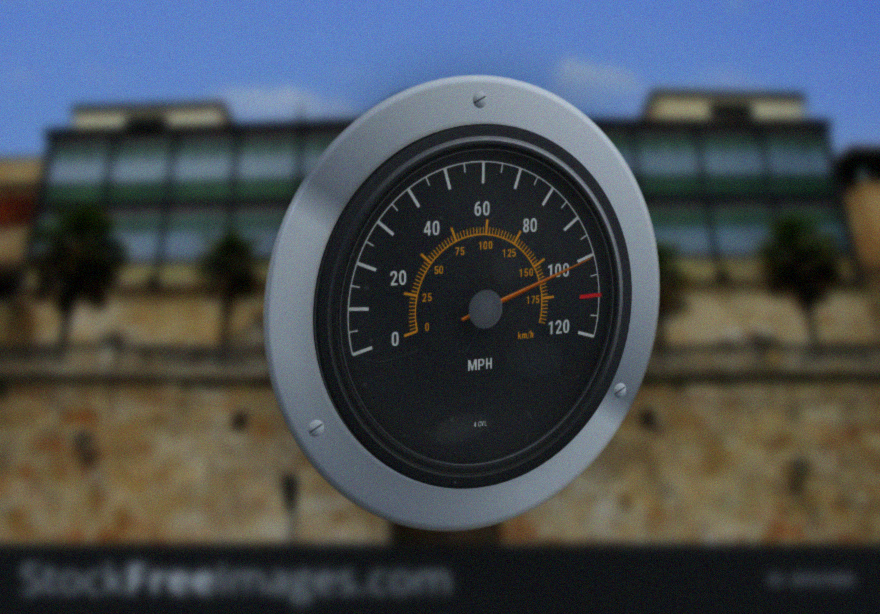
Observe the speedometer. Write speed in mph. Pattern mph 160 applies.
mph 100
